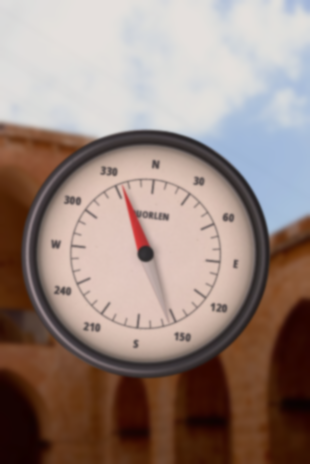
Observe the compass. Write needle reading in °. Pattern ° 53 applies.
° 335
